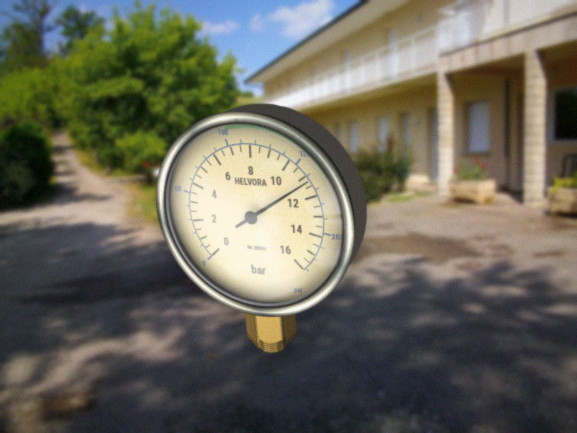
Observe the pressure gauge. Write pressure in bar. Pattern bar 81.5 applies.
bar 11.25
